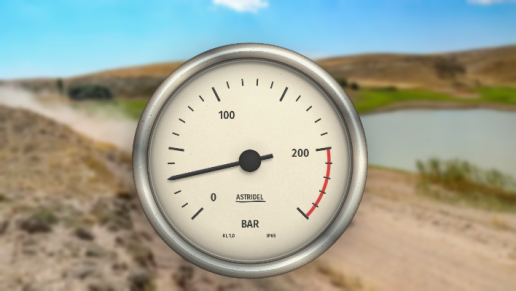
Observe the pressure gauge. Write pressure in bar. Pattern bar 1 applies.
bar 30
